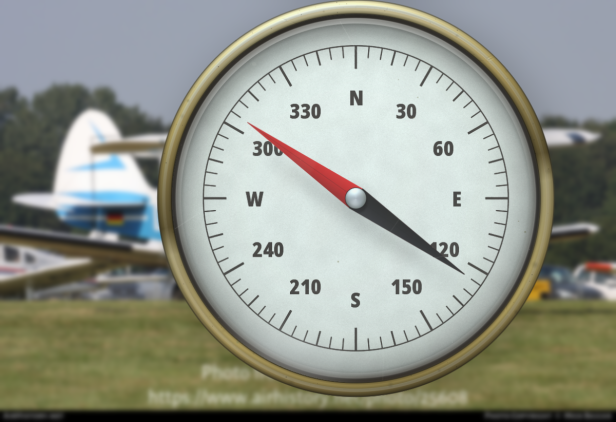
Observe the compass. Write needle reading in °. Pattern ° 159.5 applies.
° 305
